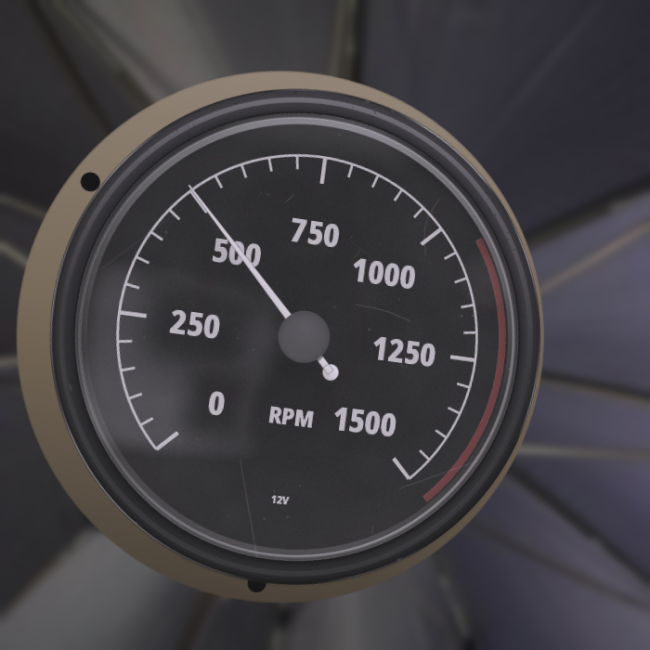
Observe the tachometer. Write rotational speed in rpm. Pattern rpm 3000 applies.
rpm 500
